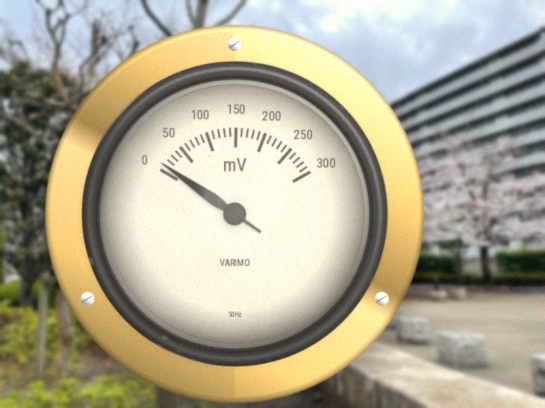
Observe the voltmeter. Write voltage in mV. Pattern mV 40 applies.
mV 10
